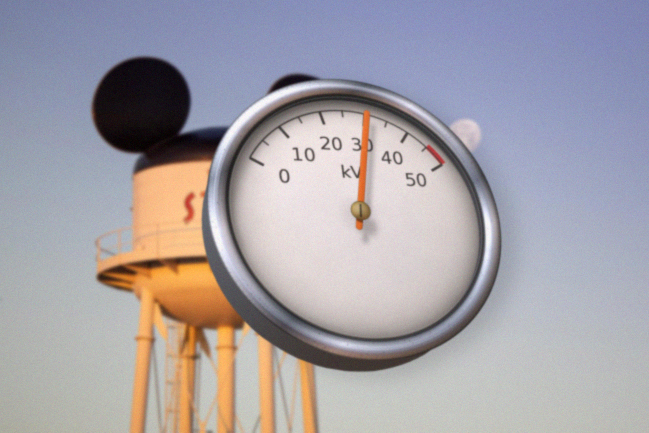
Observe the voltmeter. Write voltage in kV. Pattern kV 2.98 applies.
kV 30
